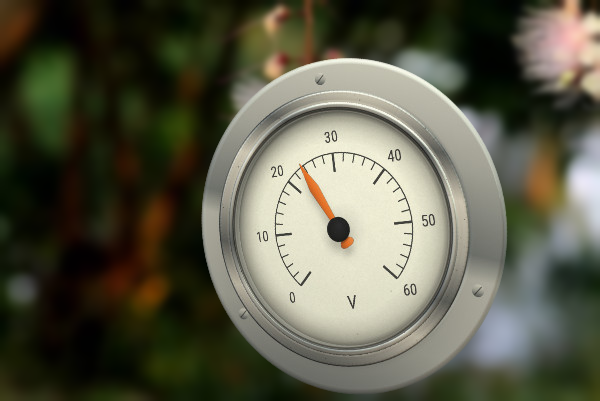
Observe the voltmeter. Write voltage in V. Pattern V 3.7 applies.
V 24
